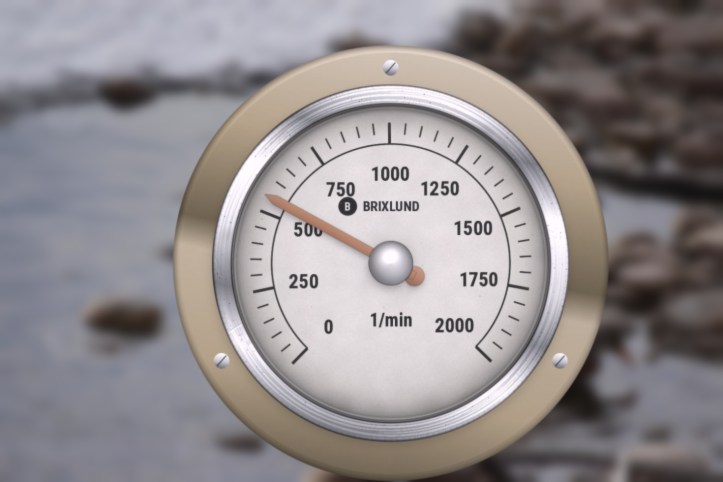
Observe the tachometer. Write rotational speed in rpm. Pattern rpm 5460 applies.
rpm 550
